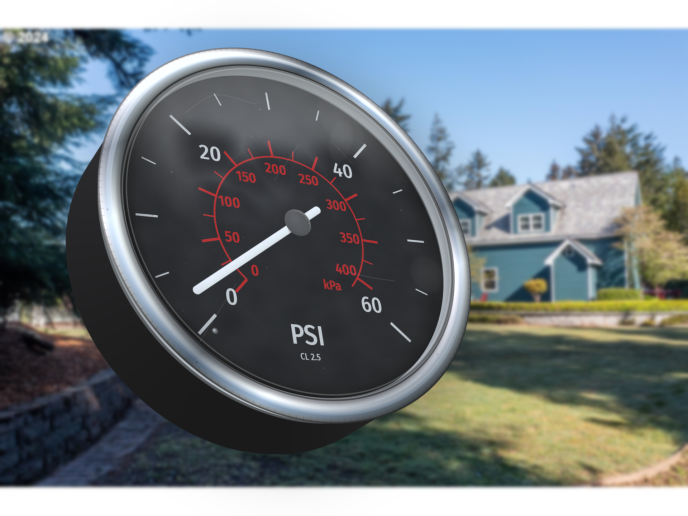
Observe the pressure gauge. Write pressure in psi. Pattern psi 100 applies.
psi 2.5
